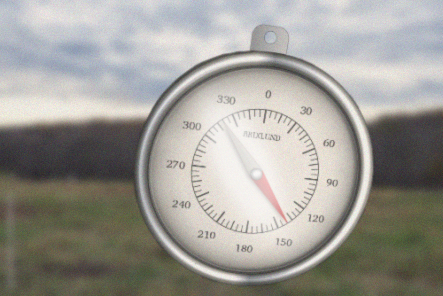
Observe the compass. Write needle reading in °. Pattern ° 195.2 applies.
° 140
